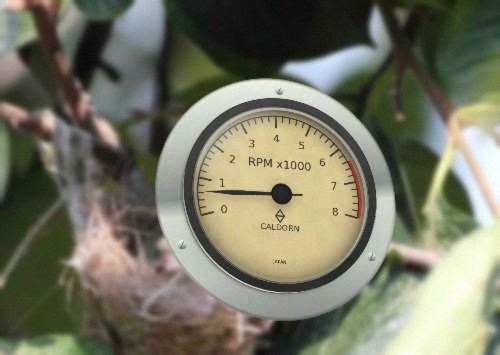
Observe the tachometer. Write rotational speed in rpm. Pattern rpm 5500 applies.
rpm 600
